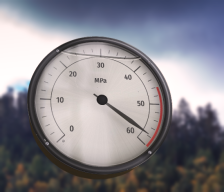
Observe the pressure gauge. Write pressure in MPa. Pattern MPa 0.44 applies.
MPa 58
